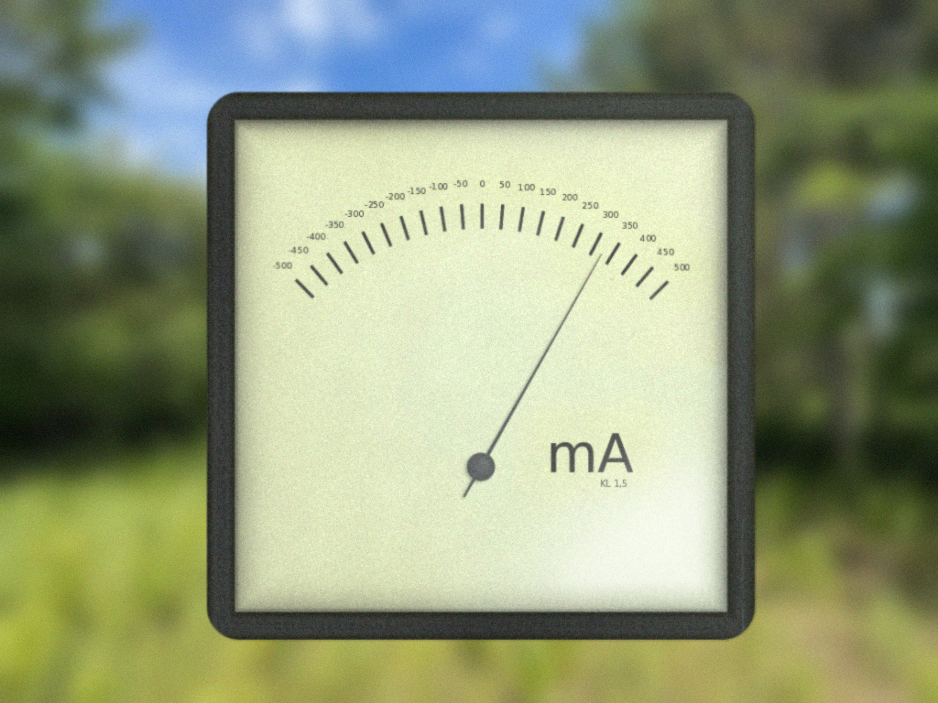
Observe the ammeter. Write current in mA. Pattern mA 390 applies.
mA 325
